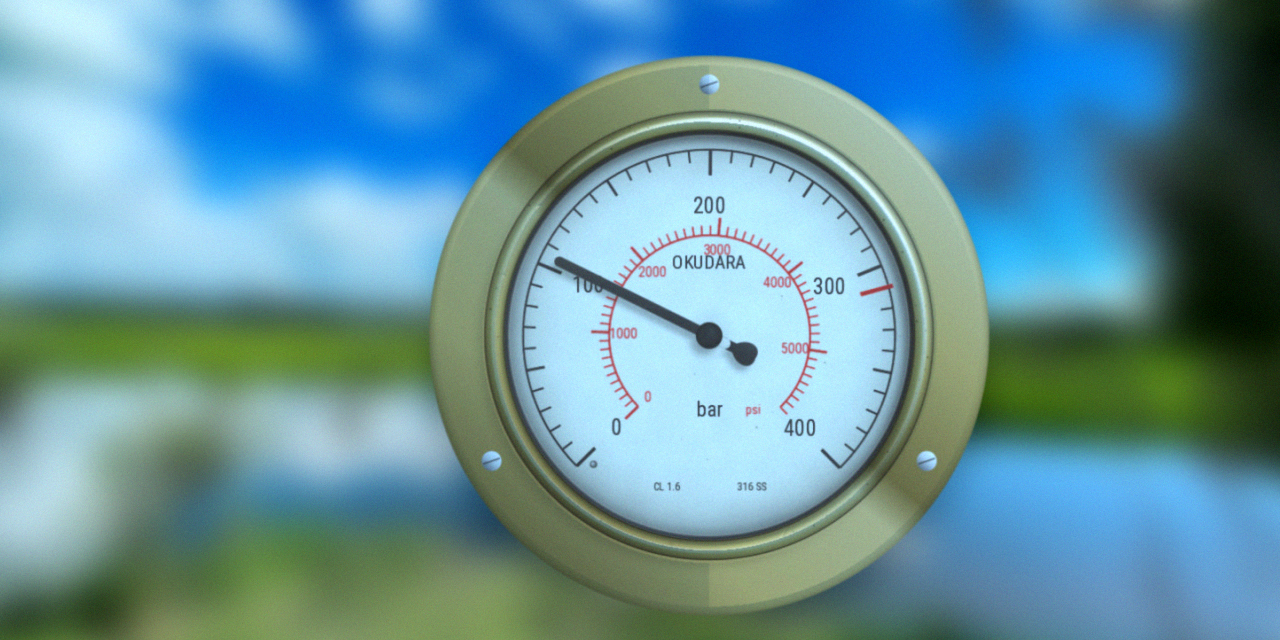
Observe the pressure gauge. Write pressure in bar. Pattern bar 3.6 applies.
bar 105
